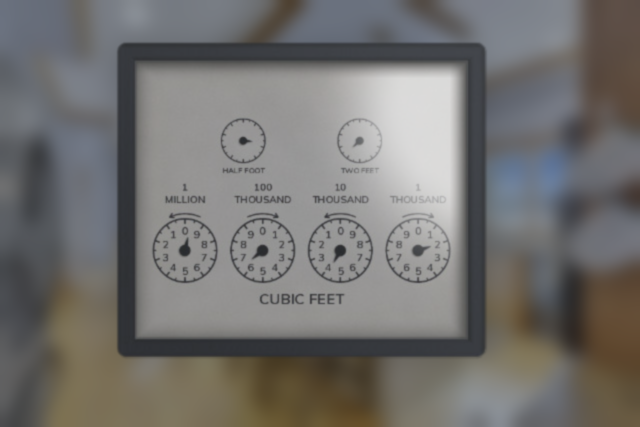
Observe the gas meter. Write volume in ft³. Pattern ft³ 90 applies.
ft³ 964200
